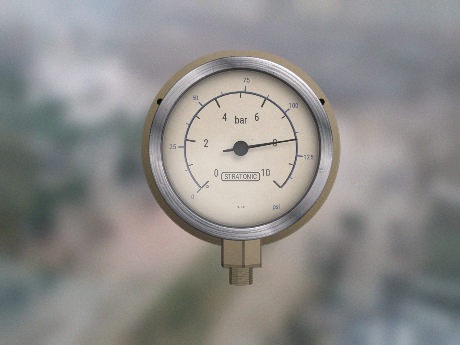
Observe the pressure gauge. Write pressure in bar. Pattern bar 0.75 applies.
bar 8
